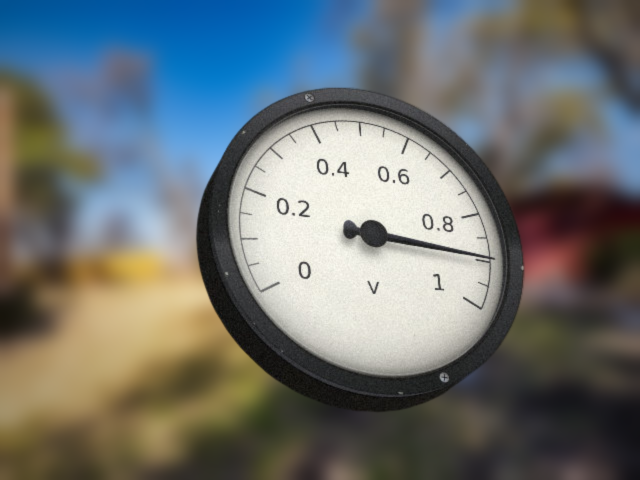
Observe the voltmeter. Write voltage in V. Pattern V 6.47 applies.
V 0.9
